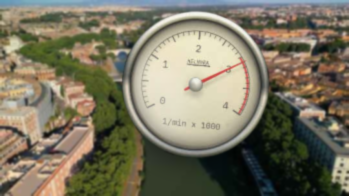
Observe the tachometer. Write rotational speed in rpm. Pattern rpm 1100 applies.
rpm 3000
